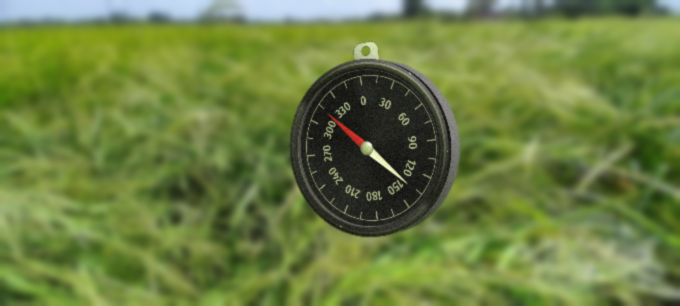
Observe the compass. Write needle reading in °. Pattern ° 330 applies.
° 315
